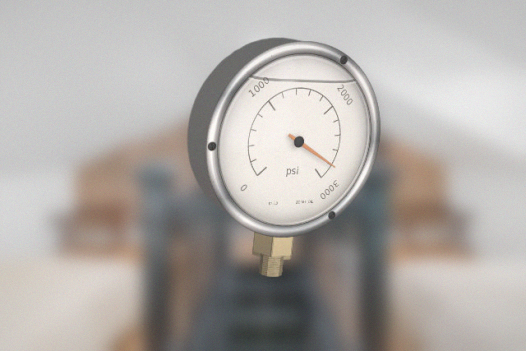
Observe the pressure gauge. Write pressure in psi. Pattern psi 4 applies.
psi 2800
